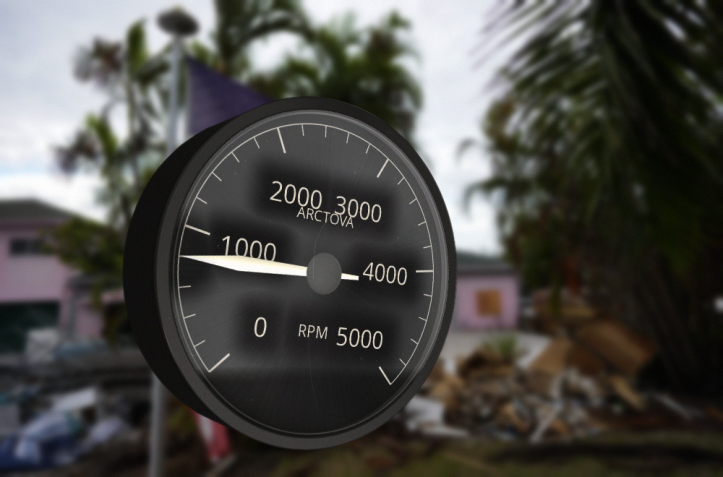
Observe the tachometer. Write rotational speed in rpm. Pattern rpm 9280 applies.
rpm 800
